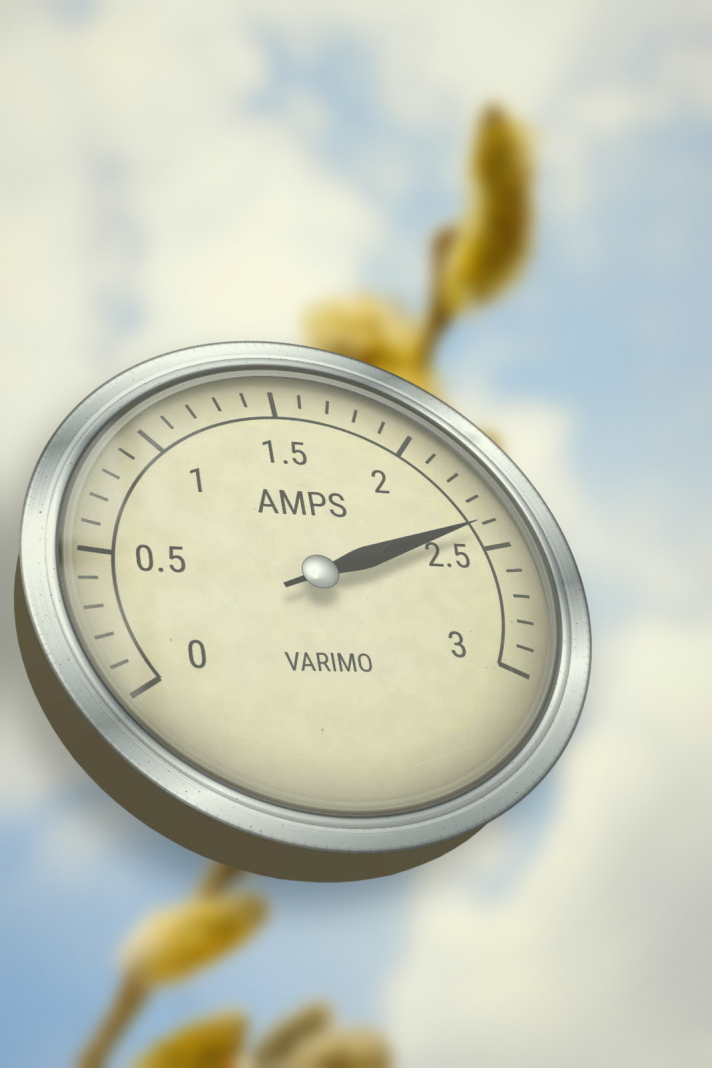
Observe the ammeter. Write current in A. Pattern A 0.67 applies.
A 2.4
